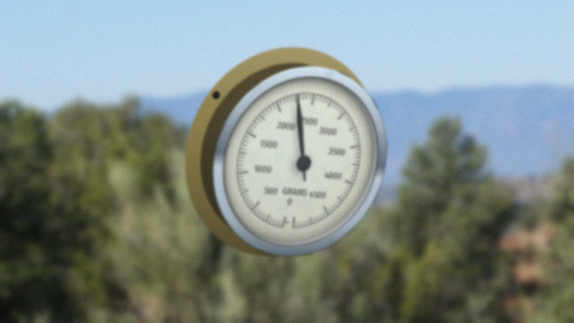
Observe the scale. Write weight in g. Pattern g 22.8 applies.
g 2250
